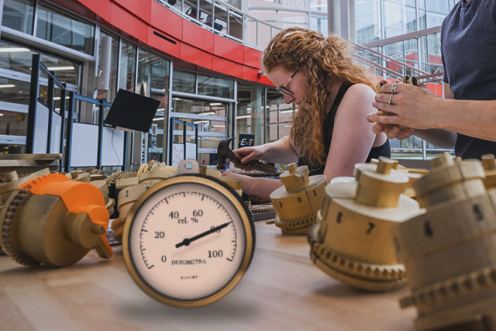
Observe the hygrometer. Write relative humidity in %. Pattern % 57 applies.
% 80
